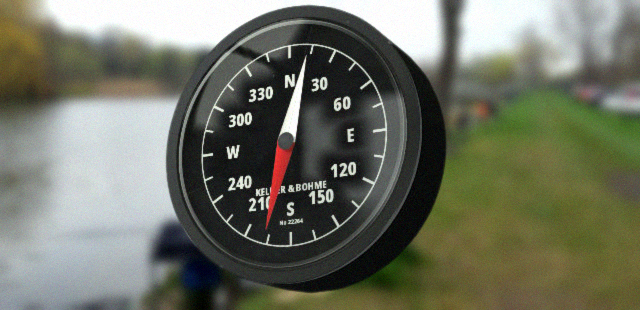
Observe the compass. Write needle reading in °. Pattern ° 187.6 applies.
° 195
